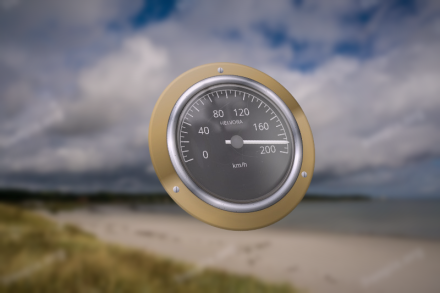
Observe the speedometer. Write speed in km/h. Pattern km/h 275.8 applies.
km/h 190
